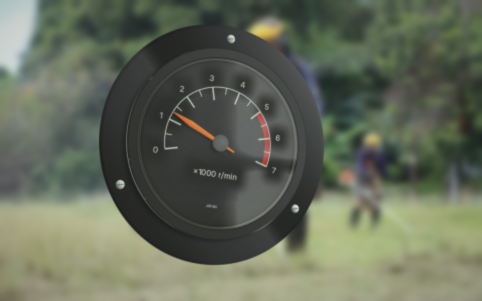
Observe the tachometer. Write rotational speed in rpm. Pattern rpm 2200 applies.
rpm 1250
